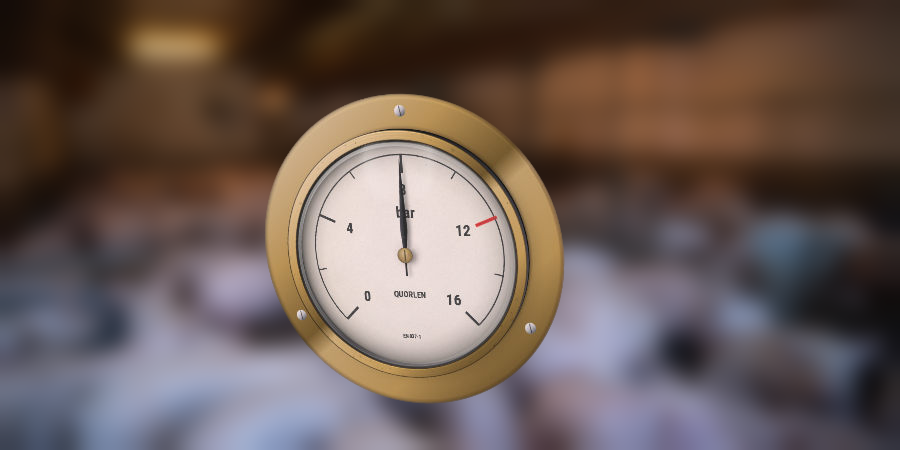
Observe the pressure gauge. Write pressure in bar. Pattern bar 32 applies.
bar 8
